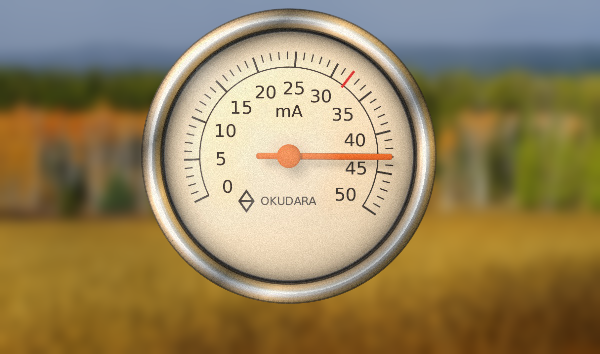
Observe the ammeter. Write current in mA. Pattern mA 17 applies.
mA 43
